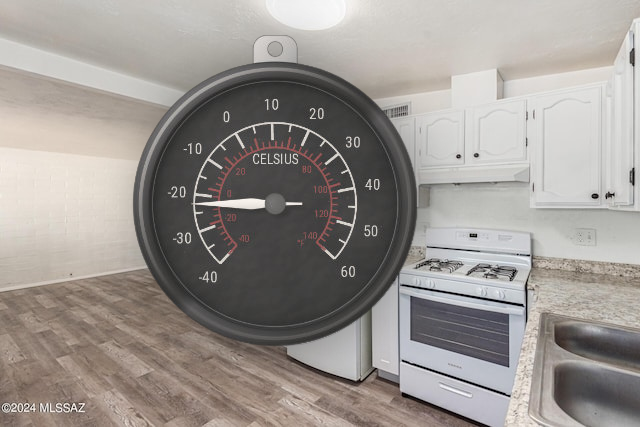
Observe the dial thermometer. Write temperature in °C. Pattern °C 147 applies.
°C -22.5
